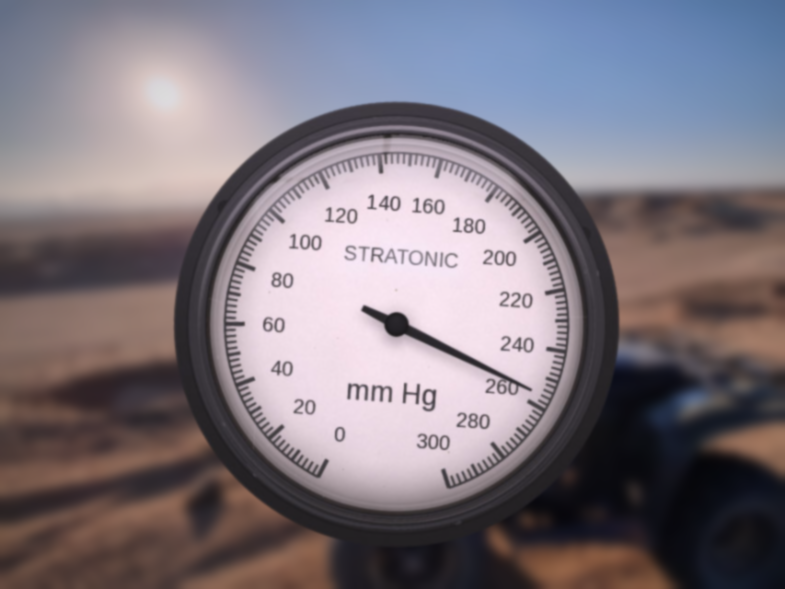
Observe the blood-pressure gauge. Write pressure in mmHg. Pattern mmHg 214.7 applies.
mmHg 256
